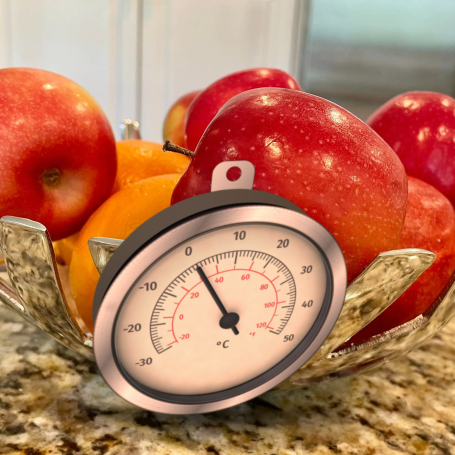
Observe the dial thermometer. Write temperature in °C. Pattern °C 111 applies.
°C 0
